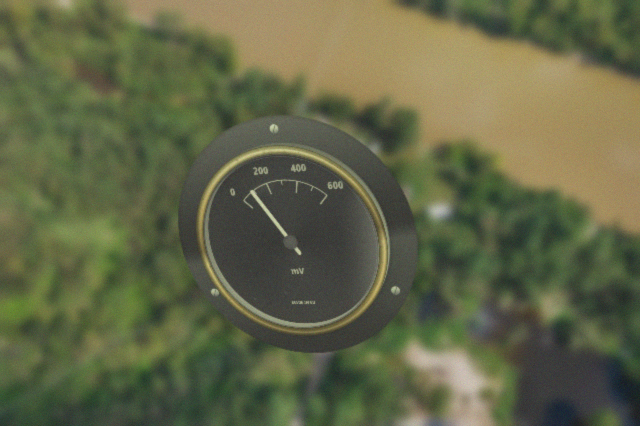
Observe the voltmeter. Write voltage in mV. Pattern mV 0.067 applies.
mV 100
